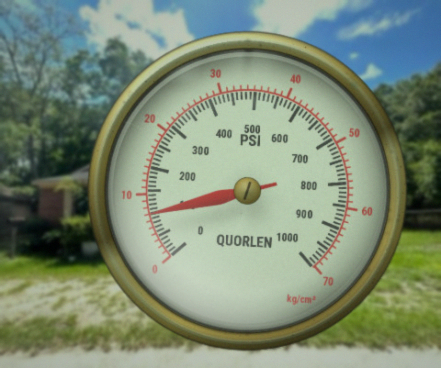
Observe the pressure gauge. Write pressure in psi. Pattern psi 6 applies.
psi 100
